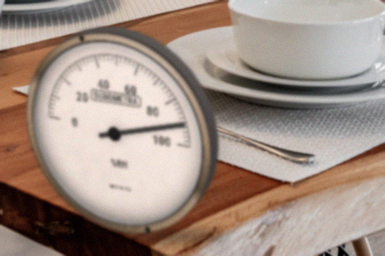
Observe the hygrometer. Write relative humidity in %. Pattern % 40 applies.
% 90
